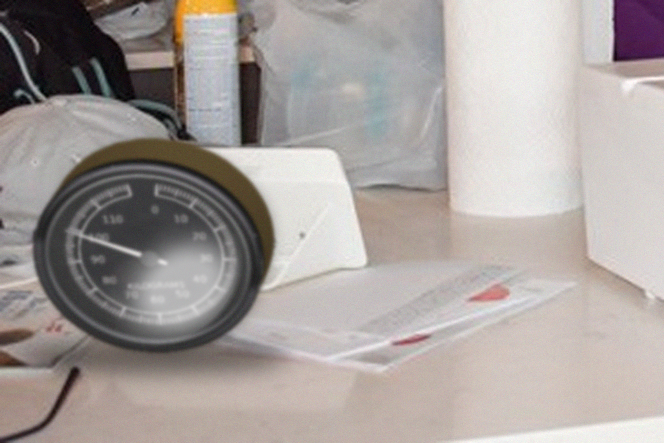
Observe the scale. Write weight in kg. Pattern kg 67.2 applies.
kg 100
